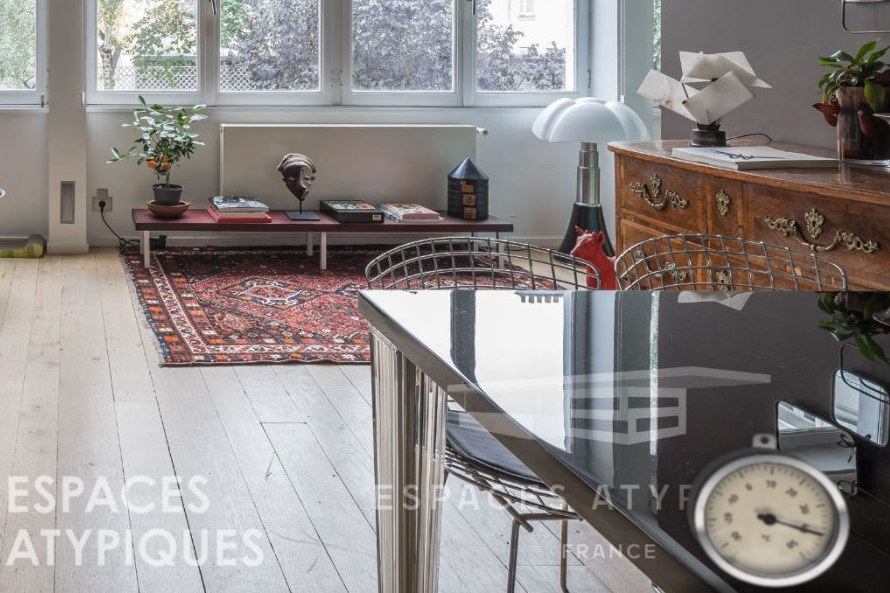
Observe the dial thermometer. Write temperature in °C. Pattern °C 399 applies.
°C 40
